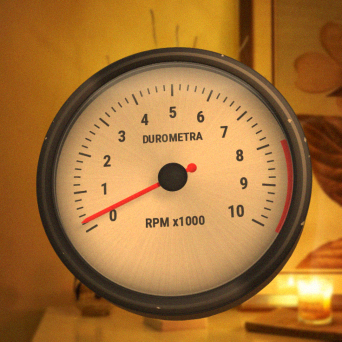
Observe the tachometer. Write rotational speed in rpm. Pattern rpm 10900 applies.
rpm 200
